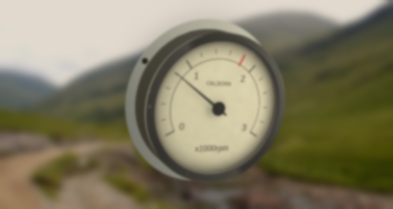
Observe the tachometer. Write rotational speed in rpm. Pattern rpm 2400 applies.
rpm 800
